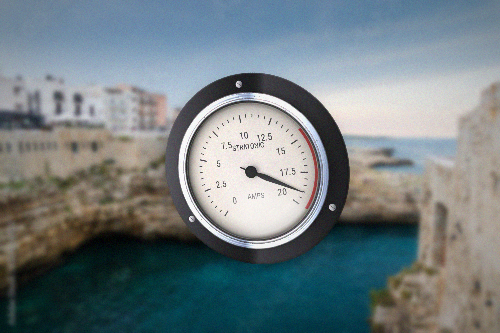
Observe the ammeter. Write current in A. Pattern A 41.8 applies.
A 19
